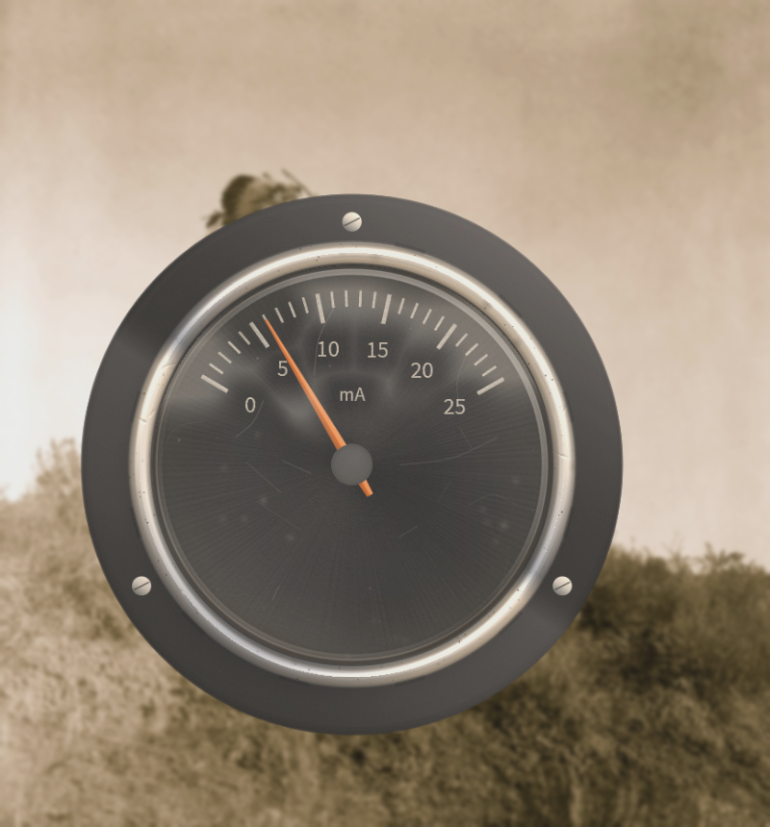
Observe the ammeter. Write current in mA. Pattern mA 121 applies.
mA 6
